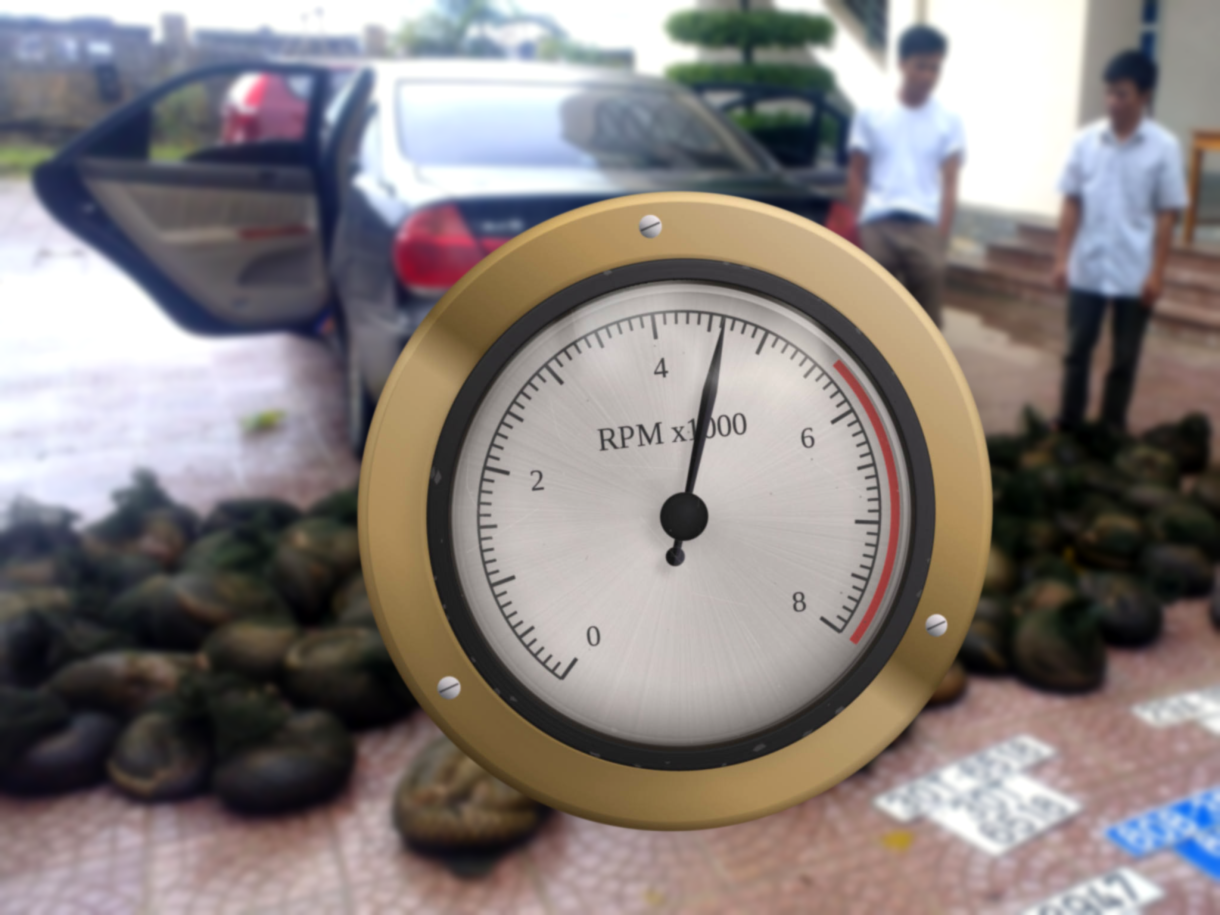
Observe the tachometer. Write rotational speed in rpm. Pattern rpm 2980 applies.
rpm 4600
